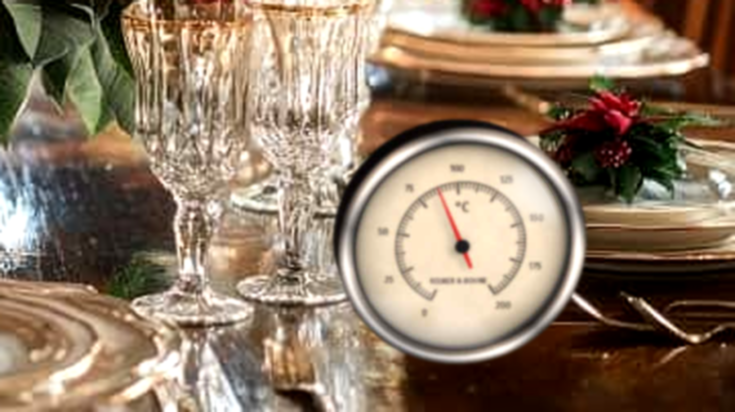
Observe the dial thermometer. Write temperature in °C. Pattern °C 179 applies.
°C 87.5
